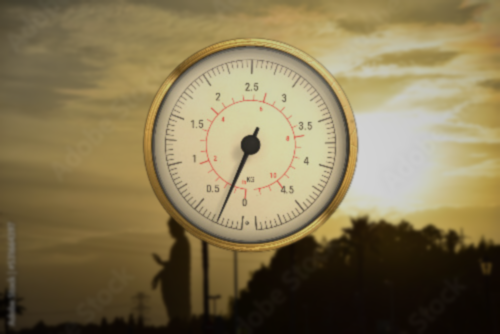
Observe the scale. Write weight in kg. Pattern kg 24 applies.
kg 0.25
